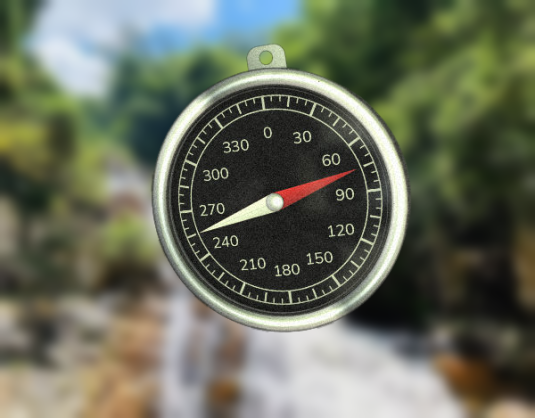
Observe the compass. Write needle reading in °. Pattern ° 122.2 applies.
° 75
